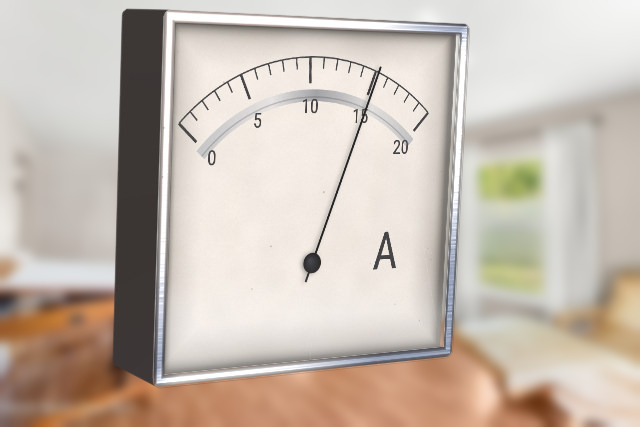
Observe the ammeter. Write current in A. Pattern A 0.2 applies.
A 15
